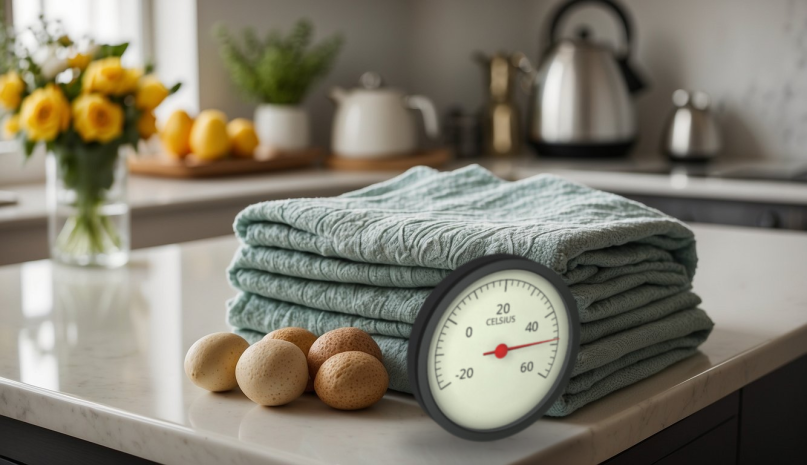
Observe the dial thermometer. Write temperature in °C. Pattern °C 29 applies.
°C 48
